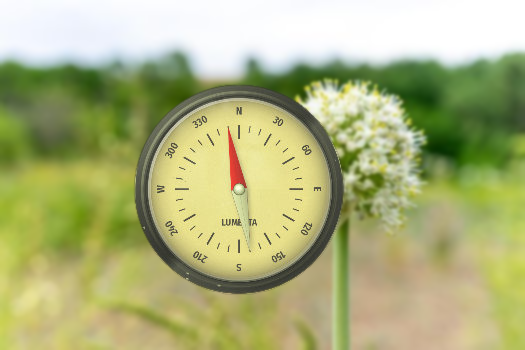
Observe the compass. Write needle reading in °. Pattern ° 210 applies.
° 350
